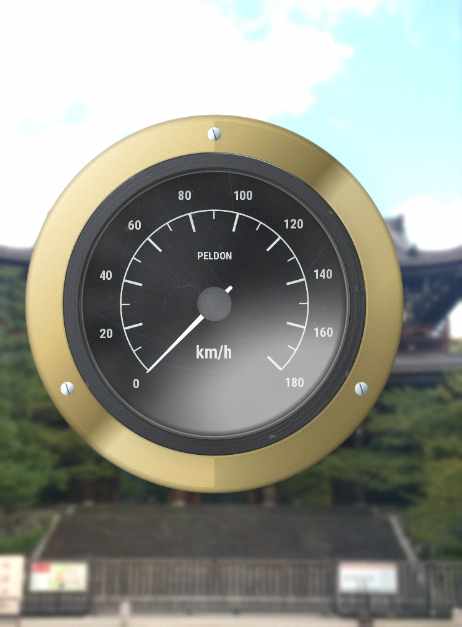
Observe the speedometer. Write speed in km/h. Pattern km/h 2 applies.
km/h 0
